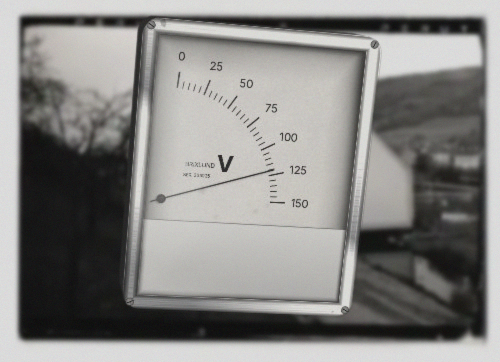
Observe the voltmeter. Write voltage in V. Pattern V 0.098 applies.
V 120
